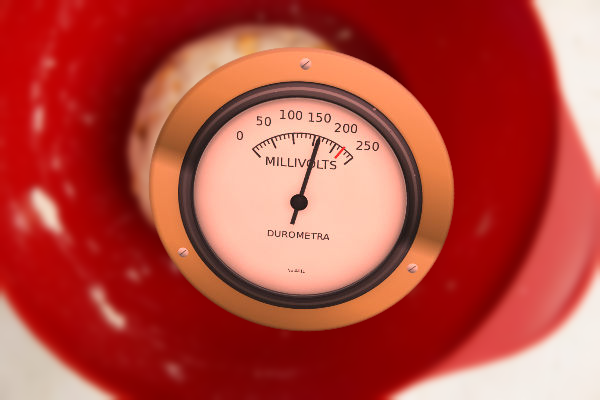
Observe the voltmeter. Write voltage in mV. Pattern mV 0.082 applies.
mV 160
